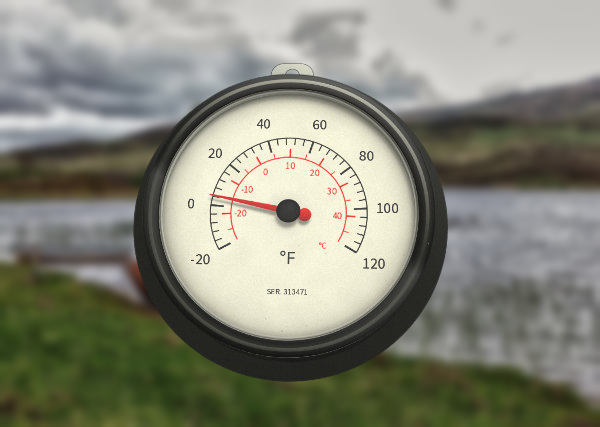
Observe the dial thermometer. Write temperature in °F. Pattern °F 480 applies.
°F 4
